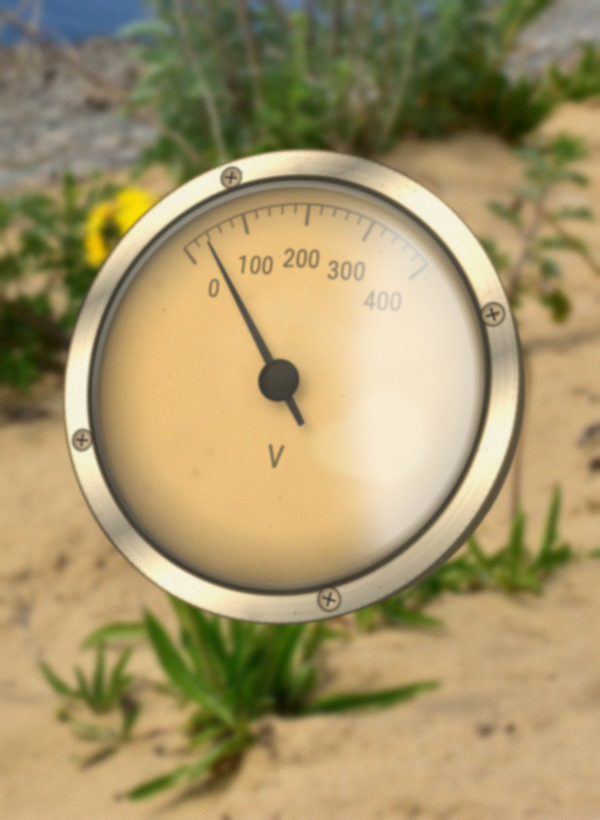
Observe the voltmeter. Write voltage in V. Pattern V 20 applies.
V 40
